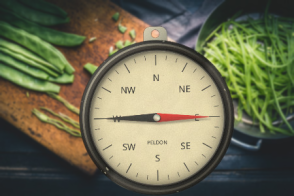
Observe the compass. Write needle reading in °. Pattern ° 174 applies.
° 90
